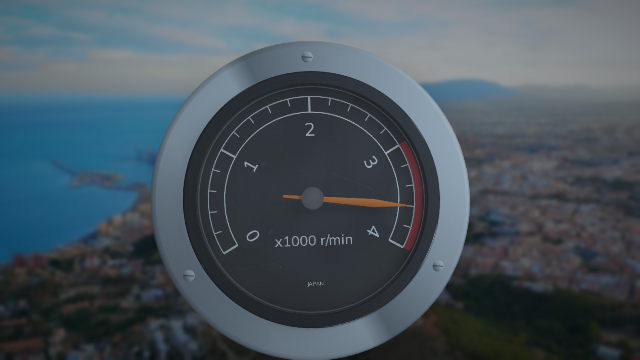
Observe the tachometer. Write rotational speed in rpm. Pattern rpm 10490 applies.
rpm 3600
